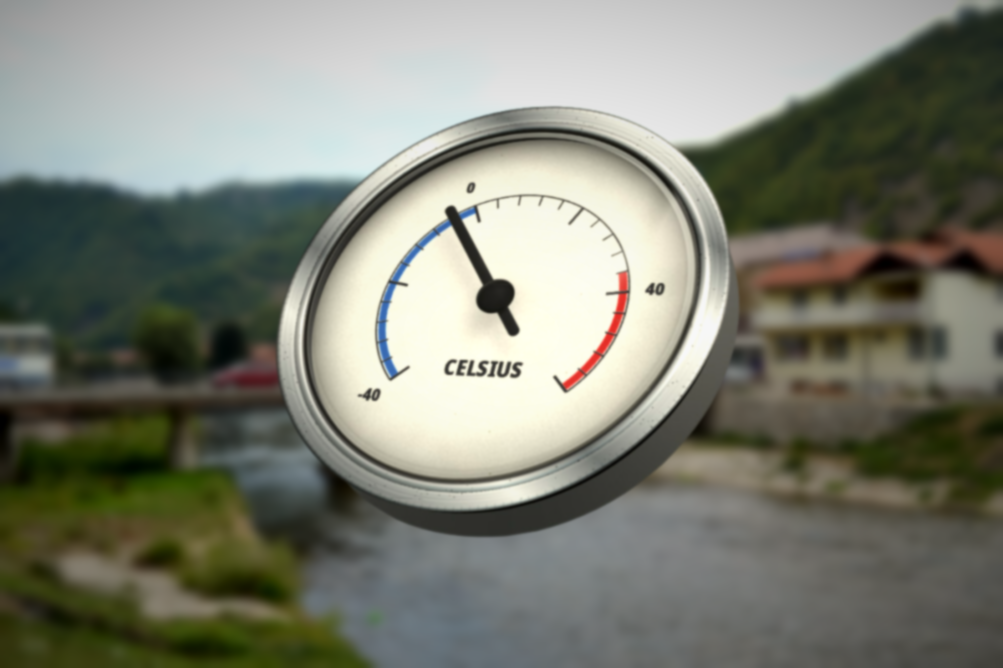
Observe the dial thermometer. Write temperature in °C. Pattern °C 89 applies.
°C -4
